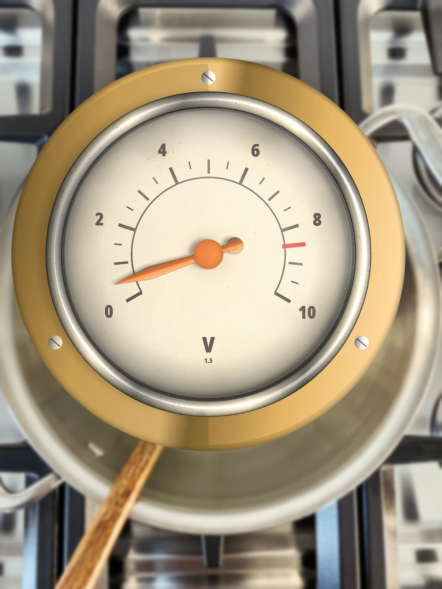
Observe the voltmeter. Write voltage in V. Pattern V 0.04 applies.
V 0.5
